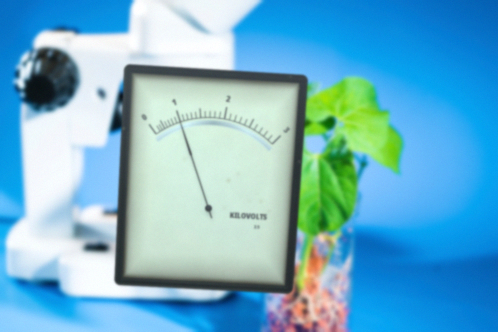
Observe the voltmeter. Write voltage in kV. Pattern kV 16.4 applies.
kV 1
